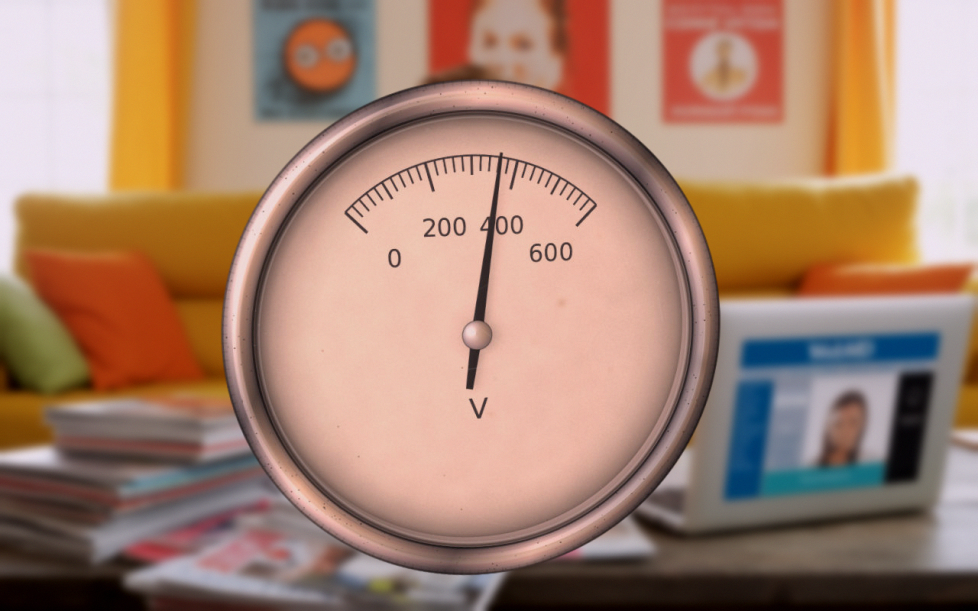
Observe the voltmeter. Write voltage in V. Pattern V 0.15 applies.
V 360
